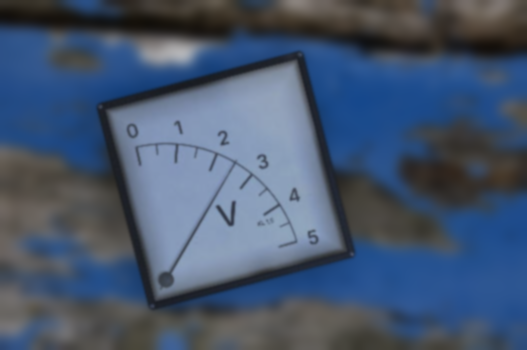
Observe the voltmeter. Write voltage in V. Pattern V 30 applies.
V 2.5
